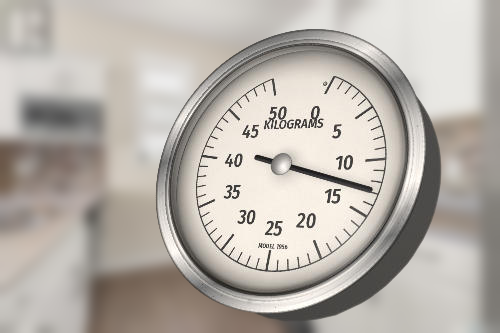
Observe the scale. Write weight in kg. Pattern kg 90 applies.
kg 13
